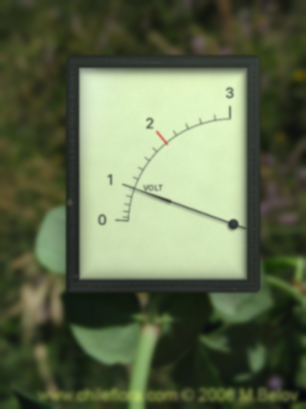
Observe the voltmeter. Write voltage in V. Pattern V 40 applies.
V 1
